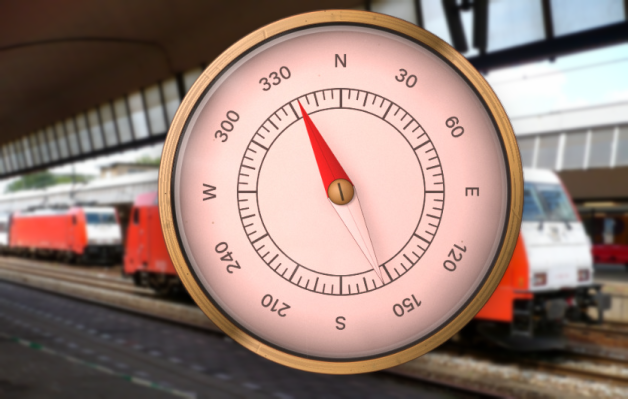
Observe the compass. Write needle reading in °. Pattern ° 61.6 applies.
° 335
